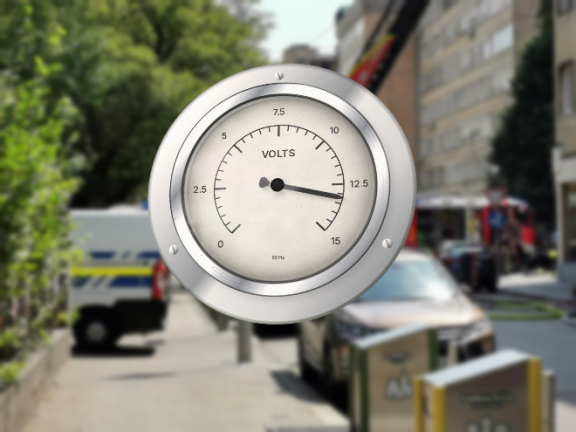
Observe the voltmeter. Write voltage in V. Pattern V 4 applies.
V 13.25
